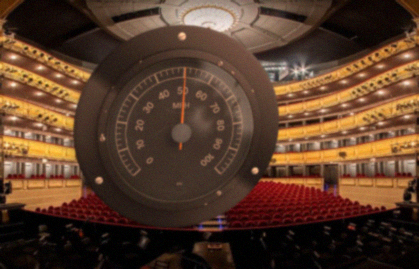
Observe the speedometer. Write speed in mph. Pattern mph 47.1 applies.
mph 50
